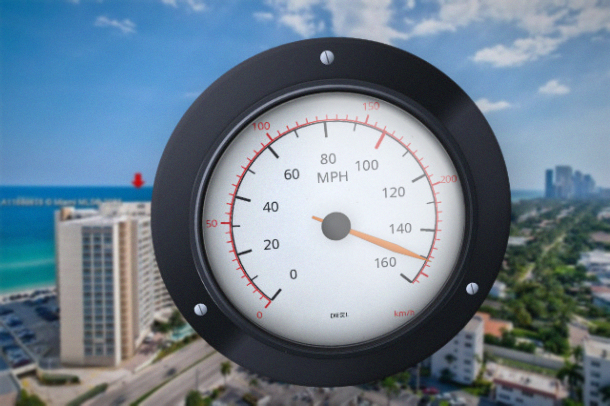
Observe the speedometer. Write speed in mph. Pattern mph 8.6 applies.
mph 150
